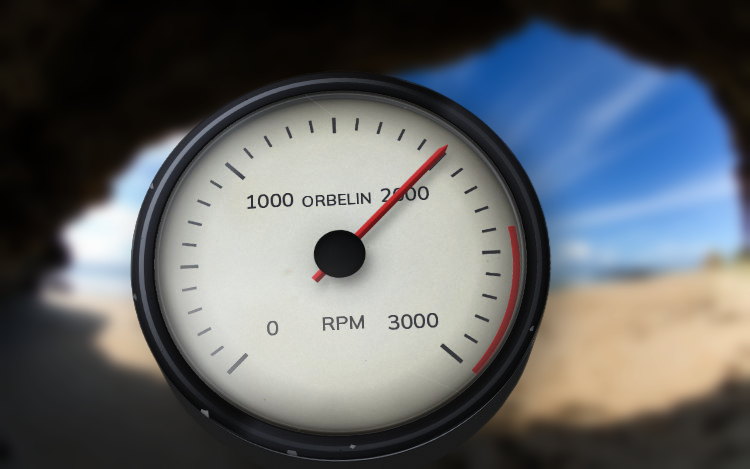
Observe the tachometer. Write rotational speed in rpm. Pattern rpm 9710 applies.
rpm 2000
